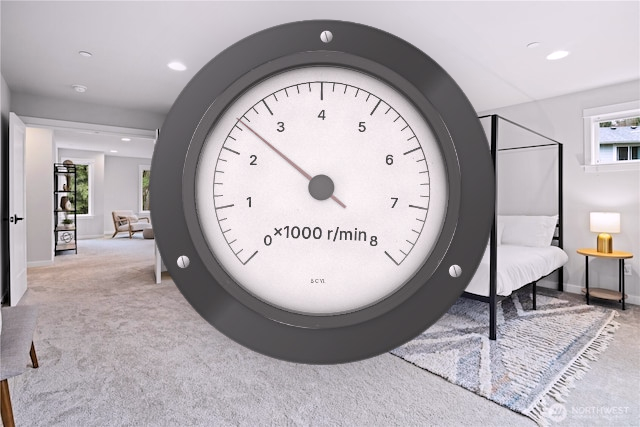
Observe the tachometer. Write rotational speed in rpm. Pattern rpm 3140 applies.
rpm 2500
